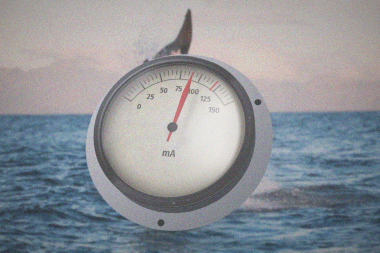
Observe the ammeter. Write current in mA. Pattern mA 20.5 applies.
mA 90
